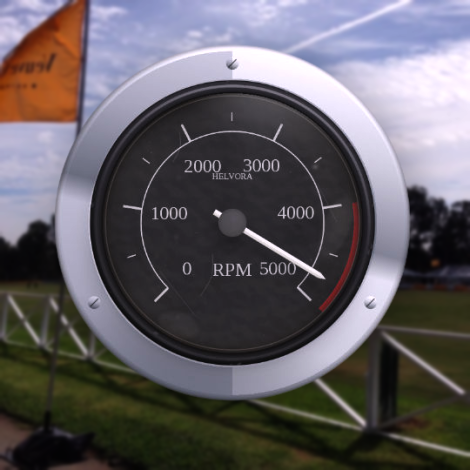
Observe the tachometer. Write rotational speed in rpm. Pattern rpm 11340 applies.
rpm 4750
